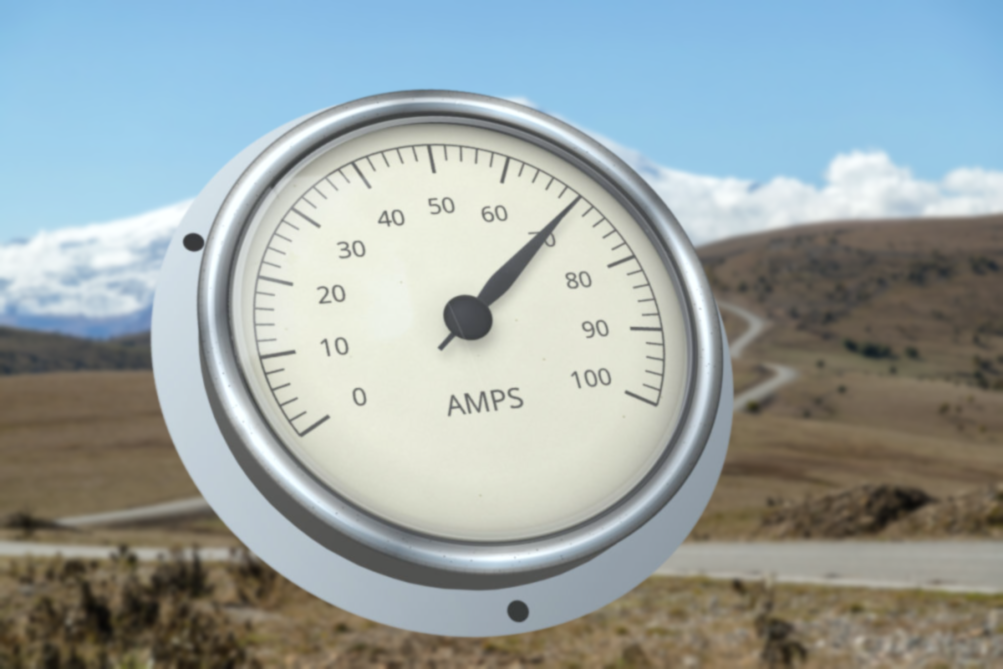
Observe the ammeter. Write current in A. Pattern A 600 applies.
A 70
